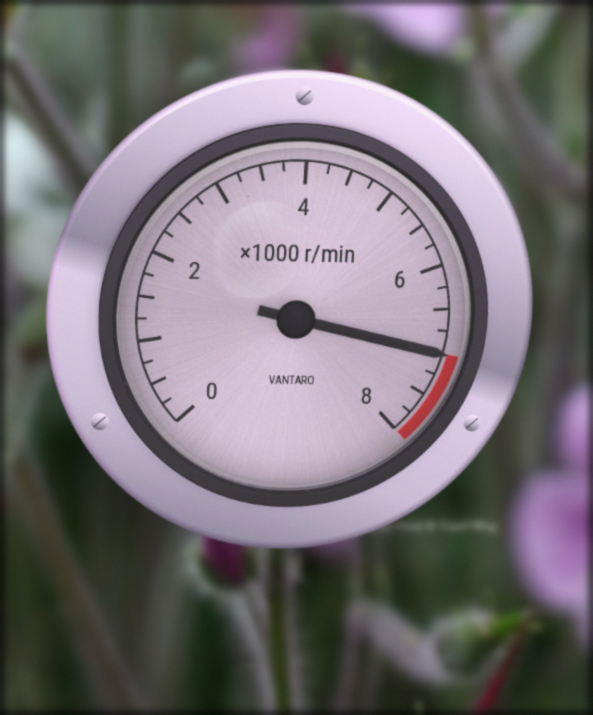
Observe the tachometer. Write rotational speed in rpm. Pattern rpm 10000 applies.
rpm 7000
